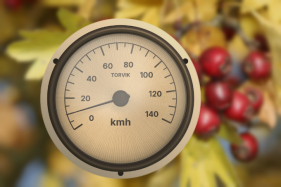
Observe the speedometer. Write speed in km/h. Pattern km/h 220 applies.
km/h 10
